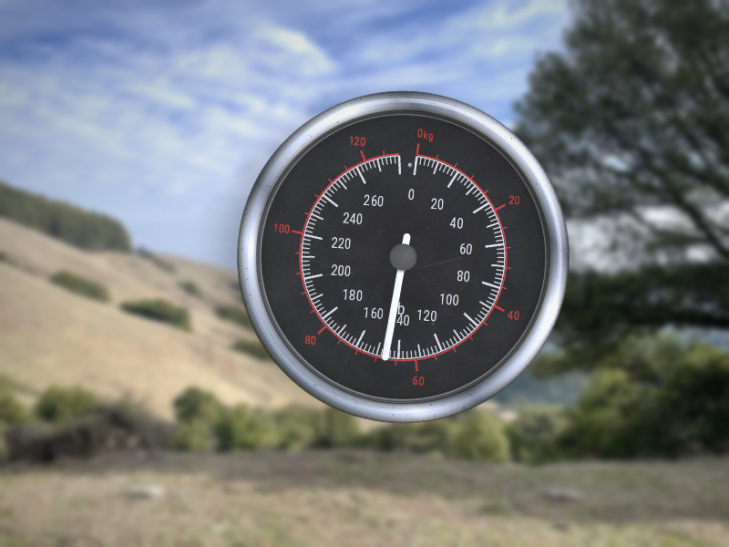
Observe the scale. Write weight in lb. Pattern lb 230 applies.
lb 146
